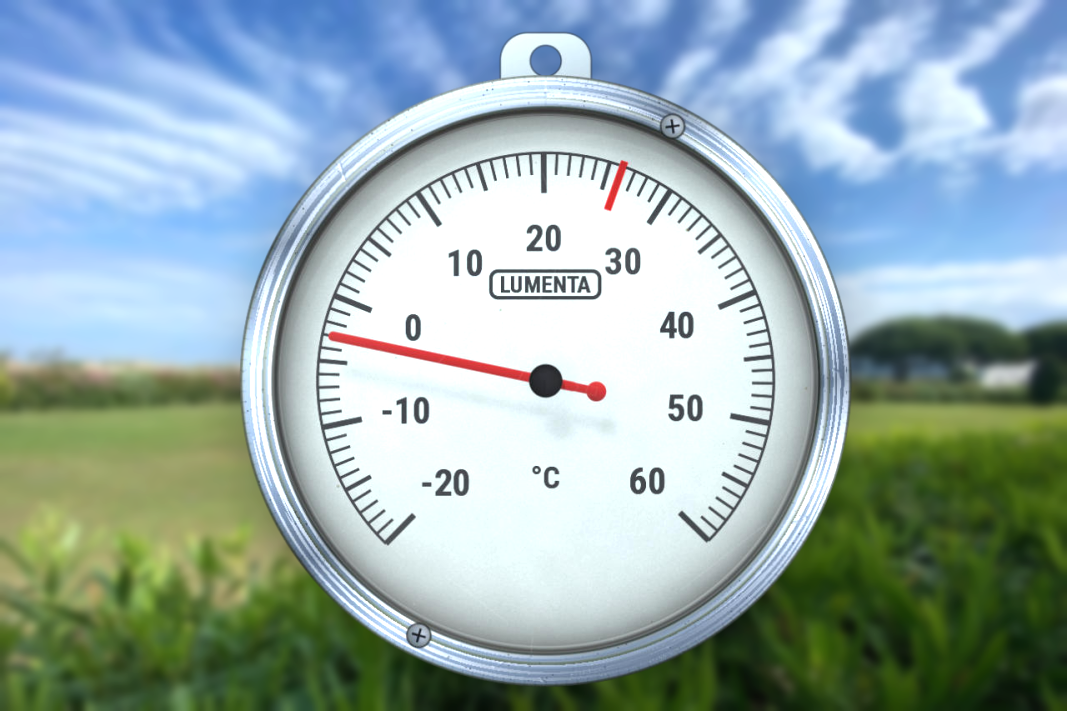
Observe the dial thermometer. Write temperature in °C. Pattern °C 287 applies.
°C -3
